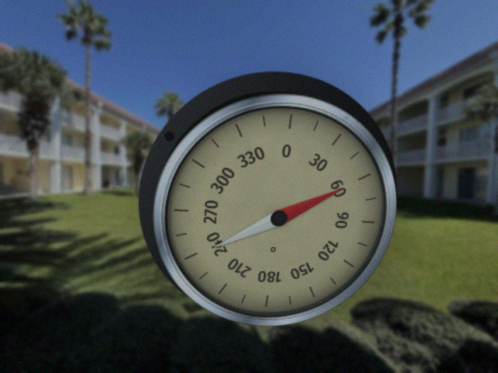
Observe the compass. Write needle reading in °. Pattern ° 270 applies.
° 60
